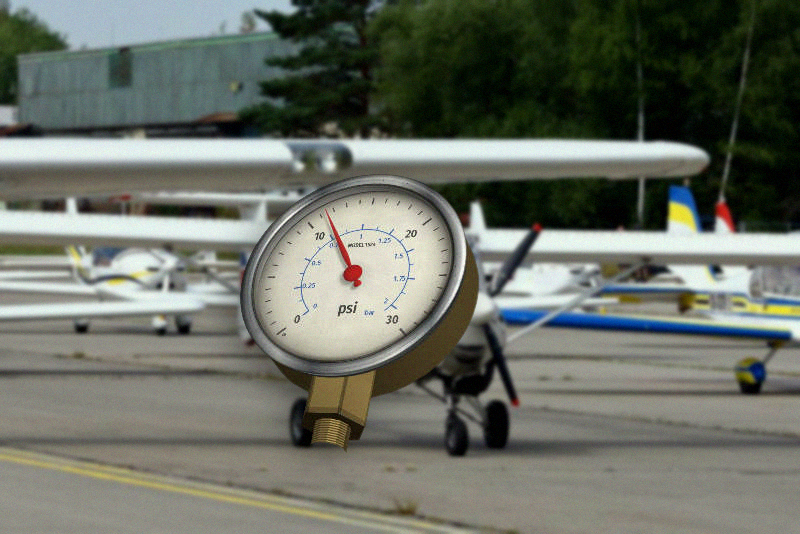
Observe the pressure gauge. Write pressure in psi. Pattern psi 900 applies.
psi 11.5
